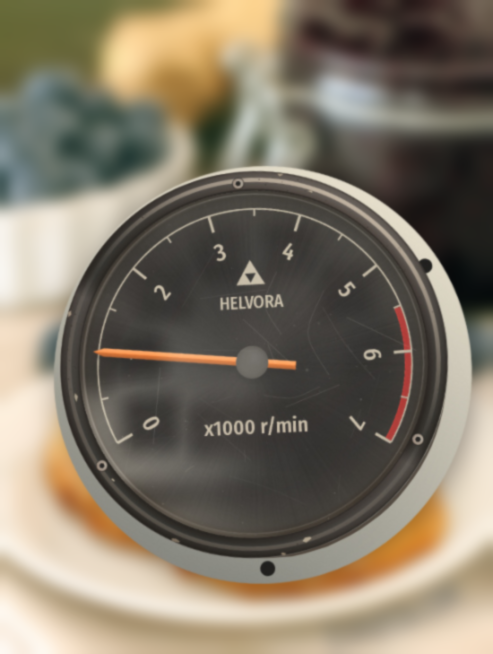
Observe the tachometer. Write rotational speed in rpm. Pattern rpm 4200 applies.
rpm 1000
